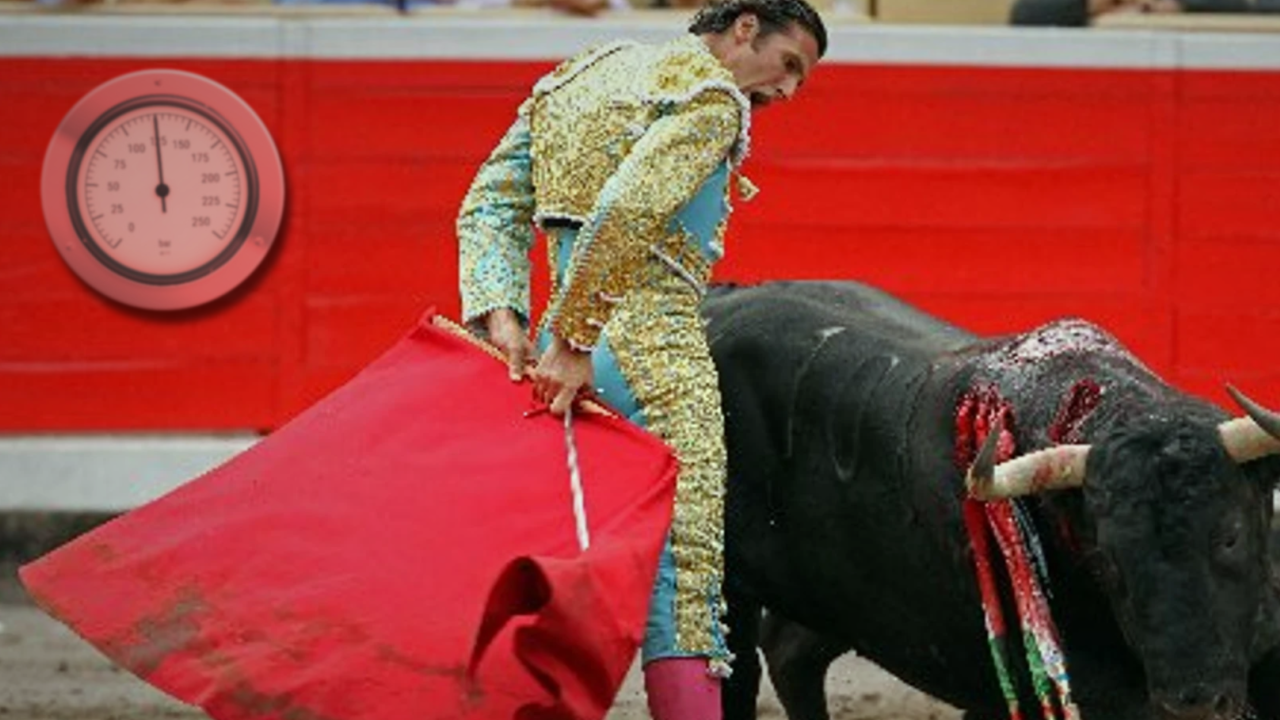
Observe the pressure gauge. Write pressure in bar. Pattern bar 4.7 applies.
bar 125
